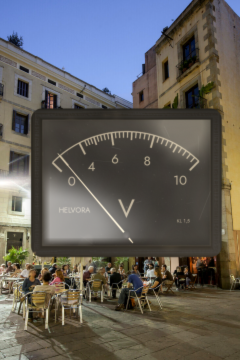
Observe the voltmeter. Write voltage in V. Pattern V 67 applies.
V 2
